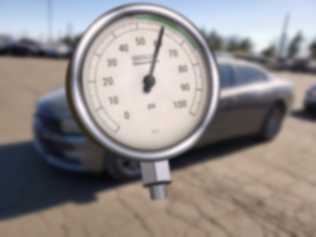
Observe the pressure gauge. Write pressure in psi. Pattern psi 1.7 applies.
psi 60
